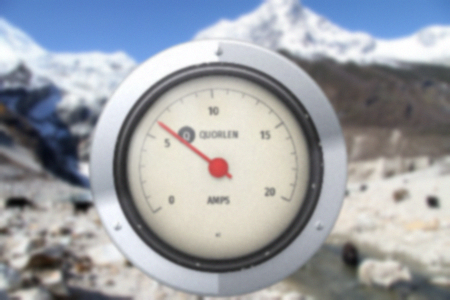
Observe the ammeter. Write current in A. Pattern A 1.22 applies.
A 6
